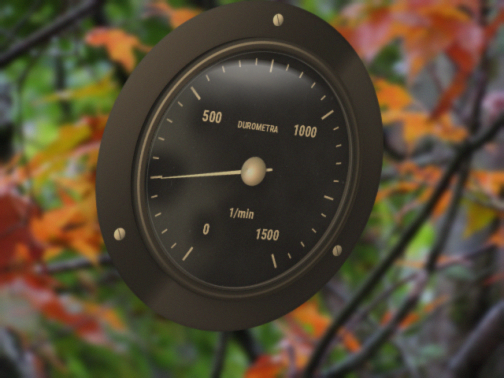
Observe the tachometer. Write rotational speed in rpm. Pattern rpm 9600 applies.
rpm 250
